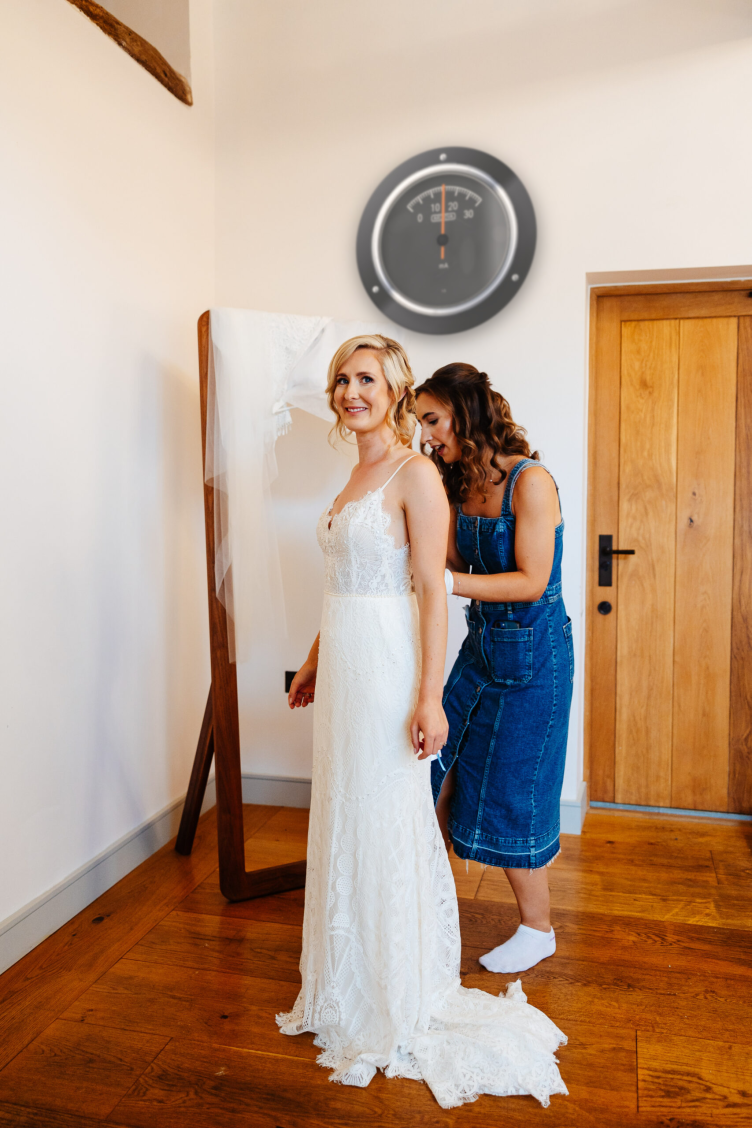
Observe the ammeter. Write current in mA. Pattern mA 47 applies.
mA 15
